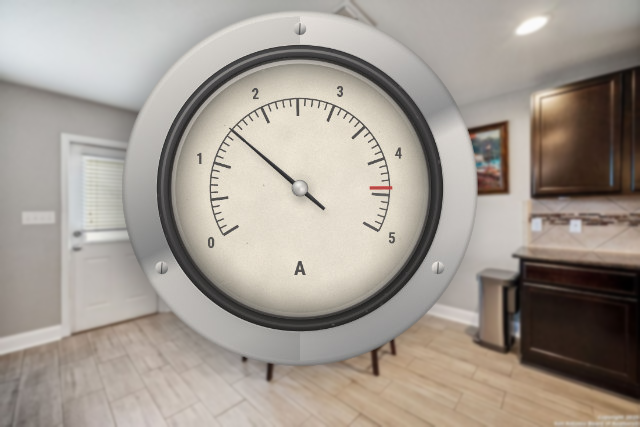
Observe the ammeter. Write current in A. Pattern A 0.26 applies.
A 1.5
